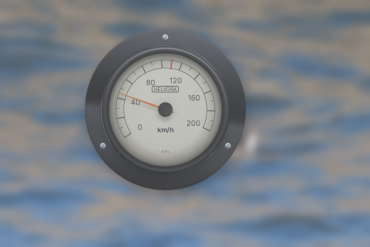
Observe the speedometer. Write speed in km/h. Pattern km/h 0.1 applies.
km/h 45
